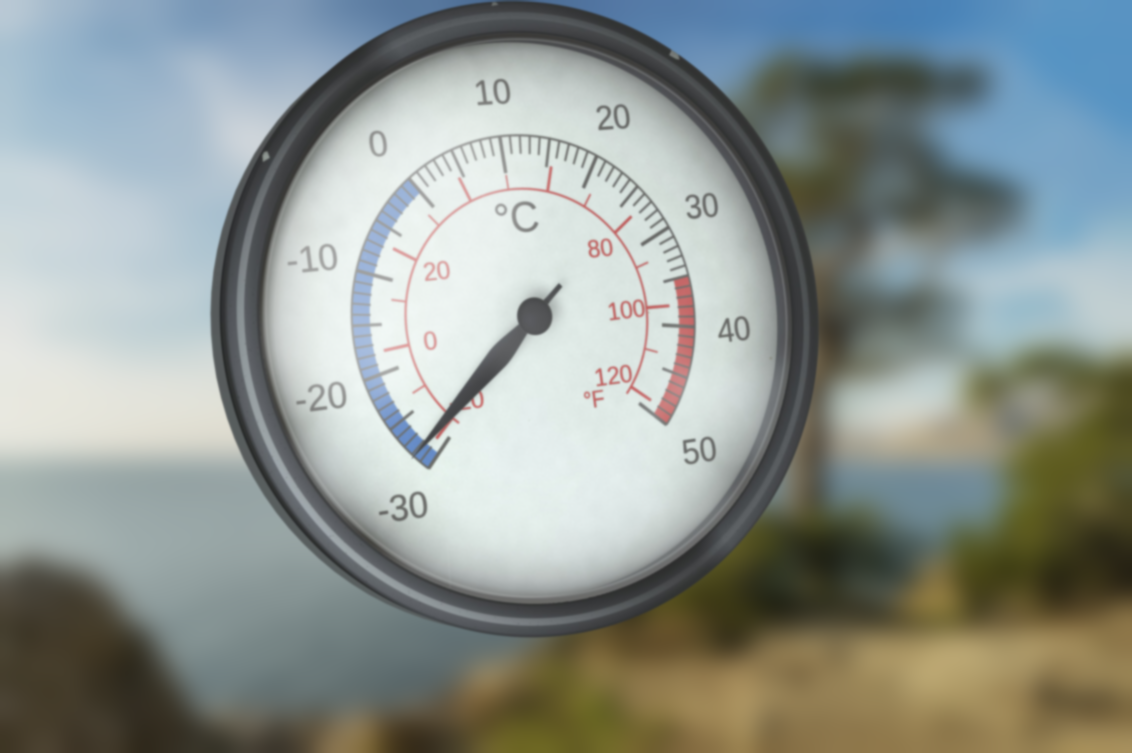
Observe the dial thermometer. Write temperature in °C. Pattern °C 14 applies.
°C -28
